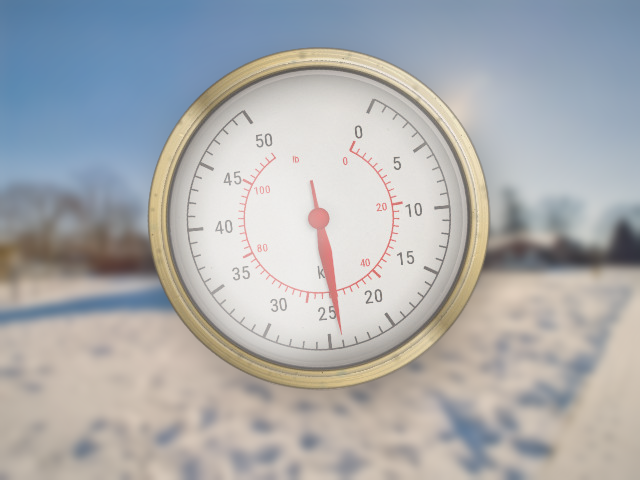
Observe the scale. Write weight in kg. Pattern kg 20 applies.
kg 24
